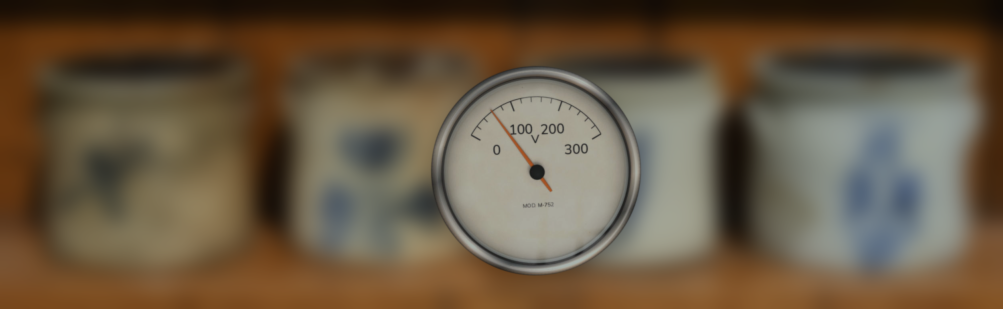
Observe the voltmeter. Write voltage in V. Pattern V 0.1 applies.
V 60
